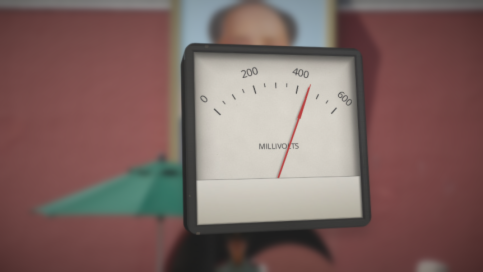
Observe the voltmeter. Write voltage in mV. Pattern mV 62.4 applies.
mV 450
